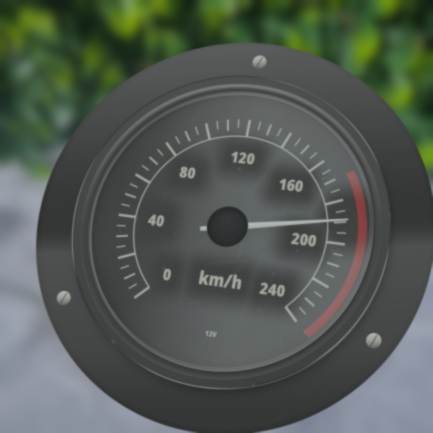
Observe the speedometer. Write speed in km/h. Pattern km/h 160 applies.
km/h 190
